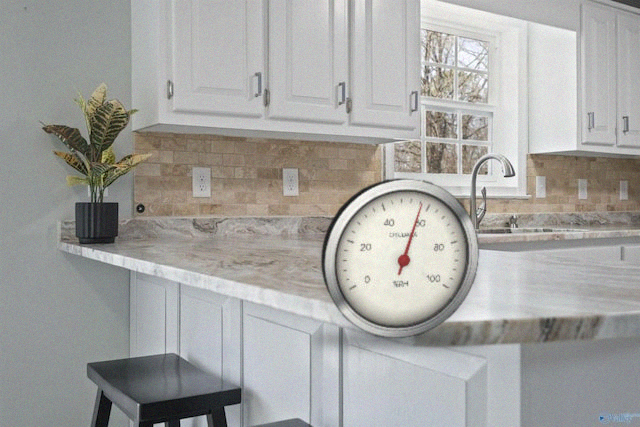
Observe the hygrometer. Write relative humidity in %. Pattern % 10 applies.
% 56
